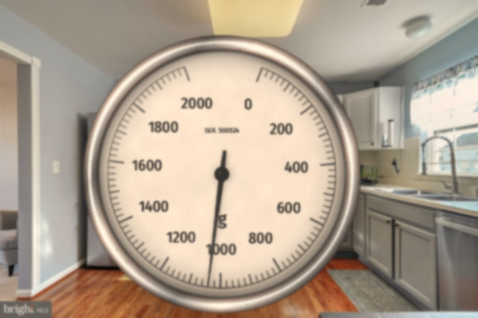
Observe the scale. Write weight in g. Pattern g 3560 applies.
g 1040
